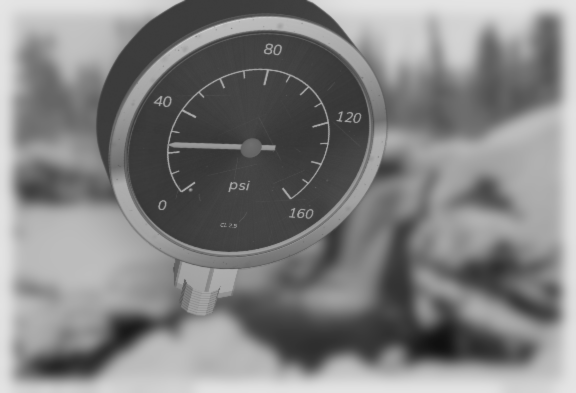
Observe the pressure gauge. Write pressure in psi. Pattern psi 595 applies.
psi 25
